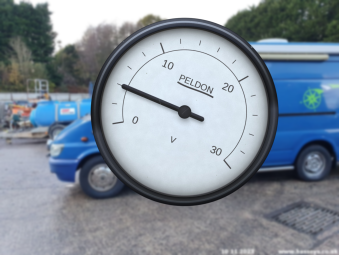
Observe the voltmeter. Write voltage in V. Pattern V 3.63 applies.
V 4
